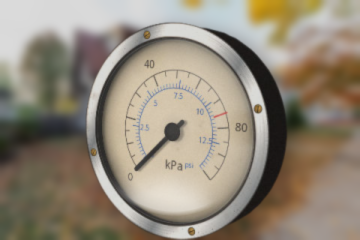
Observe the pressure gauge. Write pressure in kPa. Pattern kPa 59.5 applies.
kPa 0
